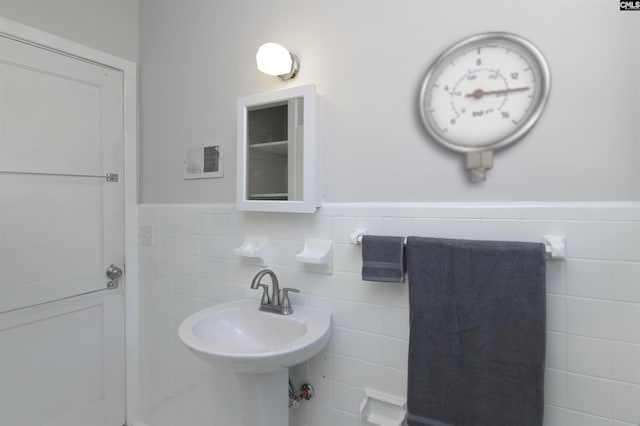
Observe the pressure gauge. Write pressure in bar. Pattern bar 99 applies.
bar 13.5
